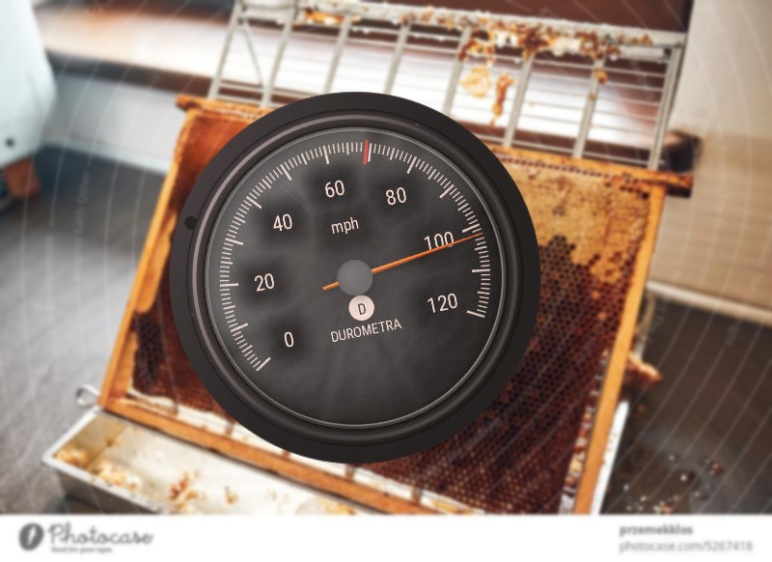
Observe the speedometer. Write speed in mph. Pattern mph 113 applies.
mph 102
